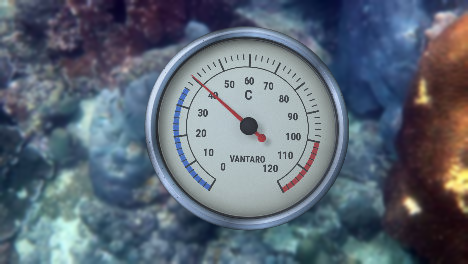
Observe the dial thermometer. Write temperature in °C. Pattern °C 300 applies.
°C 40
